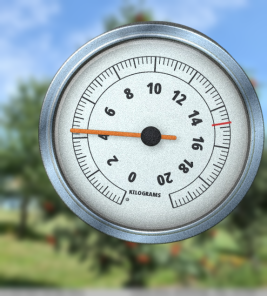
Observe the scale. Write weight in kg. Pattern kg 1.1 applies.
kg 4.4
